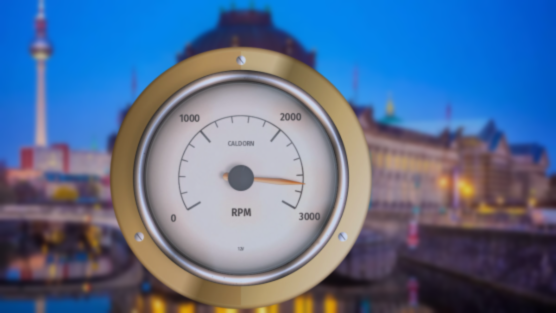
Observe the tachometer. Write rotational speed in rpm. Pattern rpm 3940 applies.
rpm 2700
